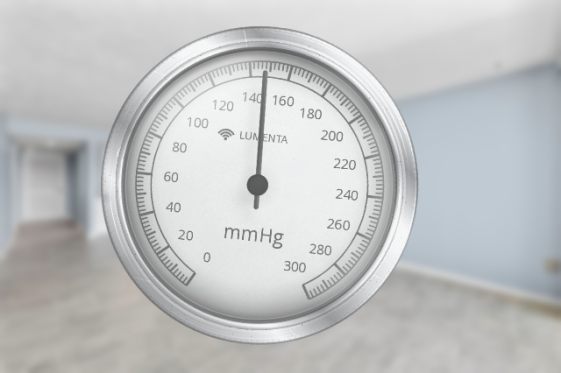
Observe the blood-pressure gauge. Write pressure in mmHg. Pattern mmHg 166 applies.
mmHg 148
